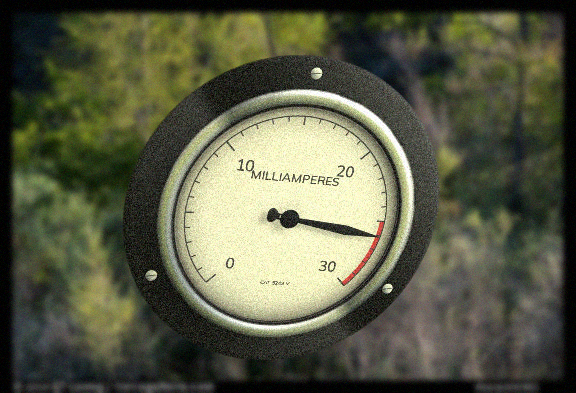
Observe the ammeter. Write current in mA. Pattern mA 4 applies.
mA 26
